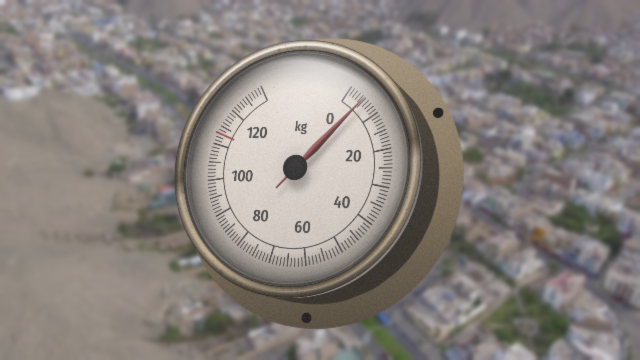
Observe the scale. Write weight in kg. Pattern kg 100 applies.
kg 5
